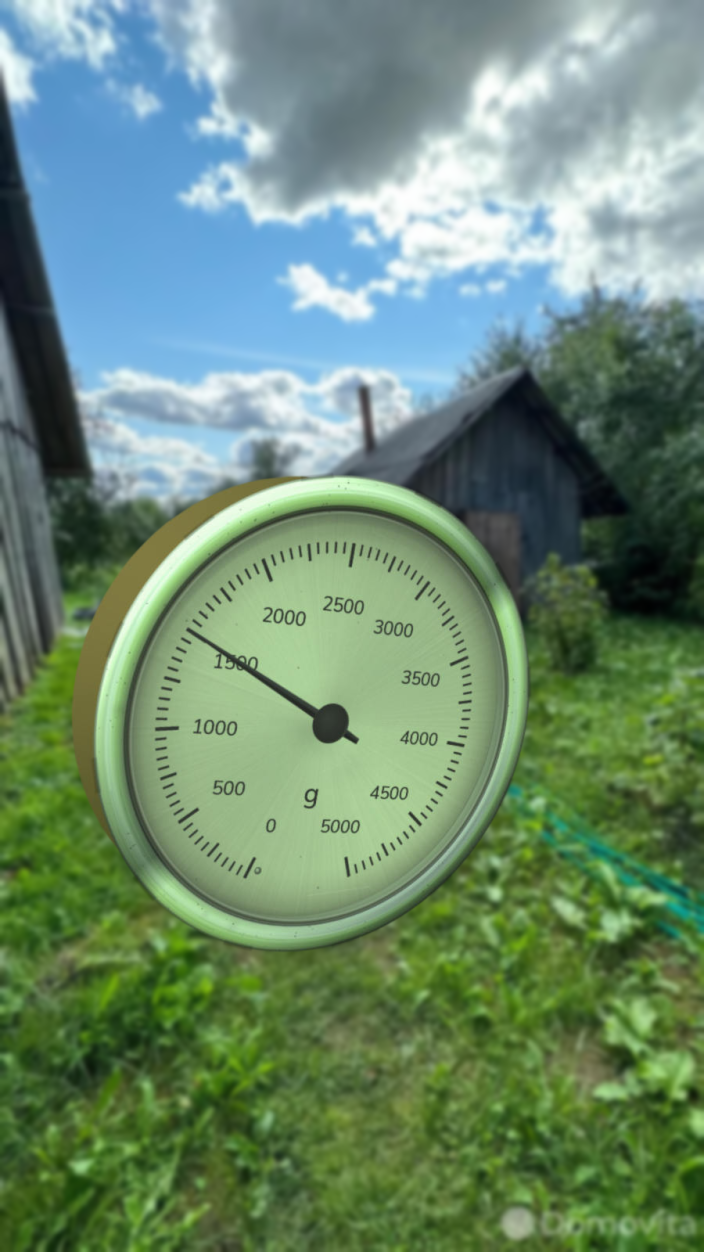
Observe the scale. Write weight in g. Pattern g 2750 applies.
g 1500
